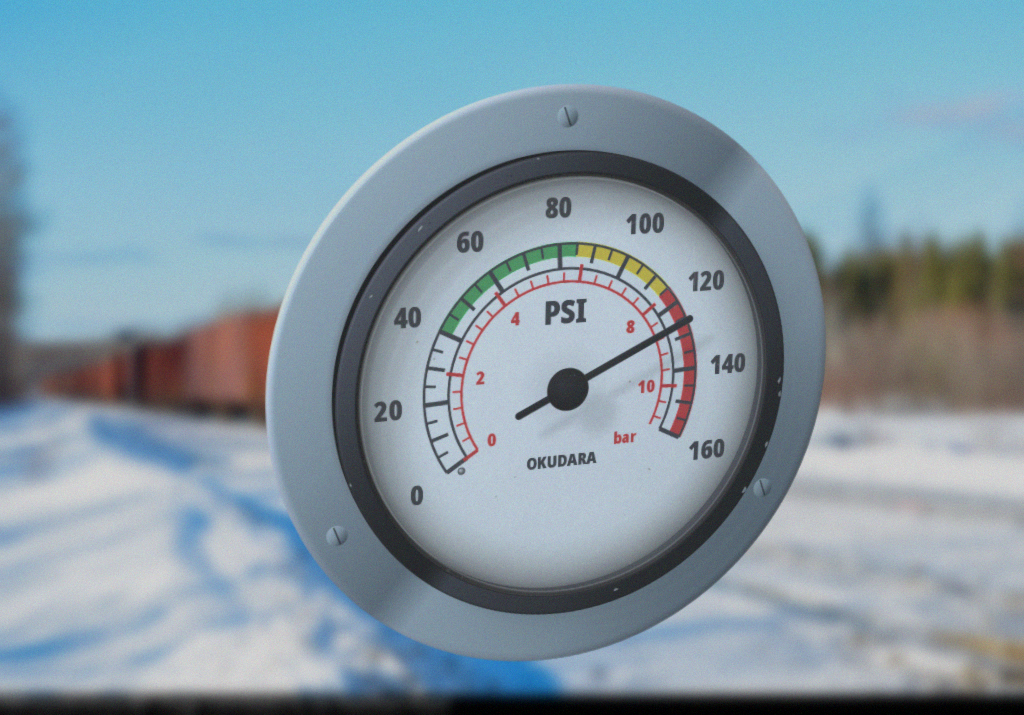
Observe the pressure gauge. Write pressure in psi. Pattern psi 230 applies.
psi 125
